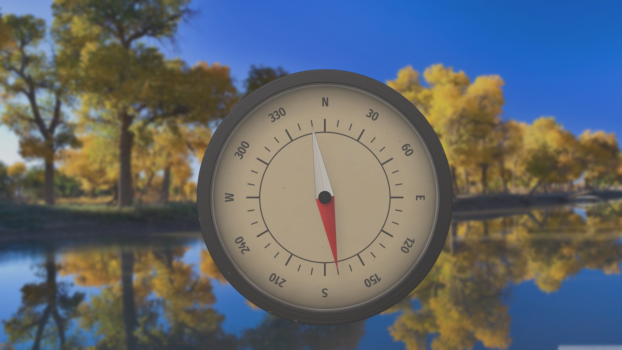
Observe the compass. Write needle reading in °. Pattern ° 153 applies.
° 170
